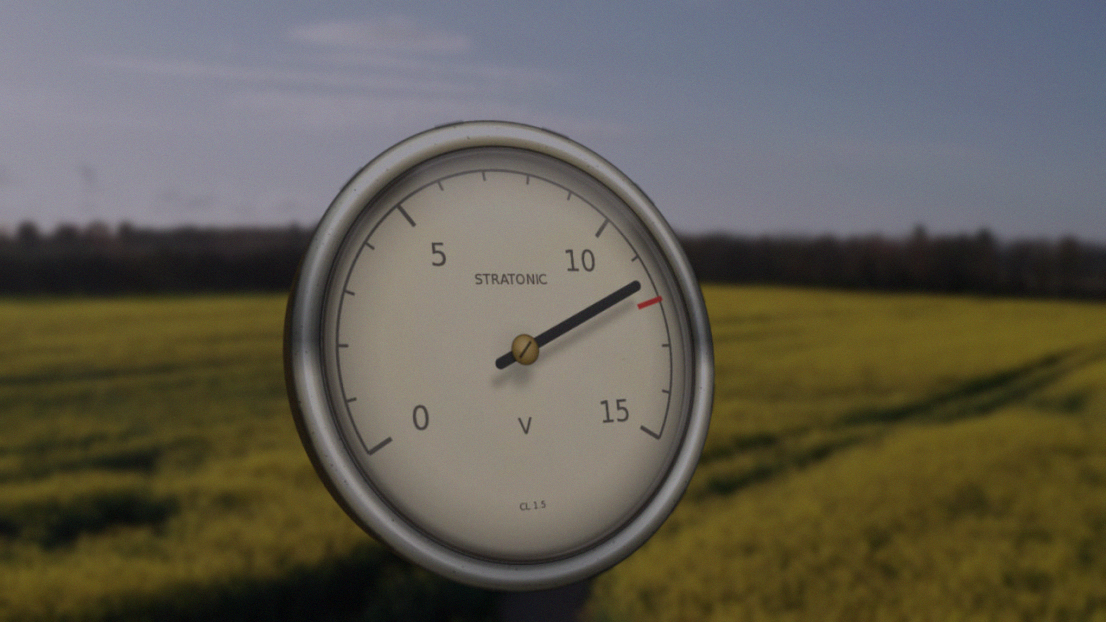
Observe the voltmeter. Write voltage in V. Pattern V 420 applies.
V 11.5
